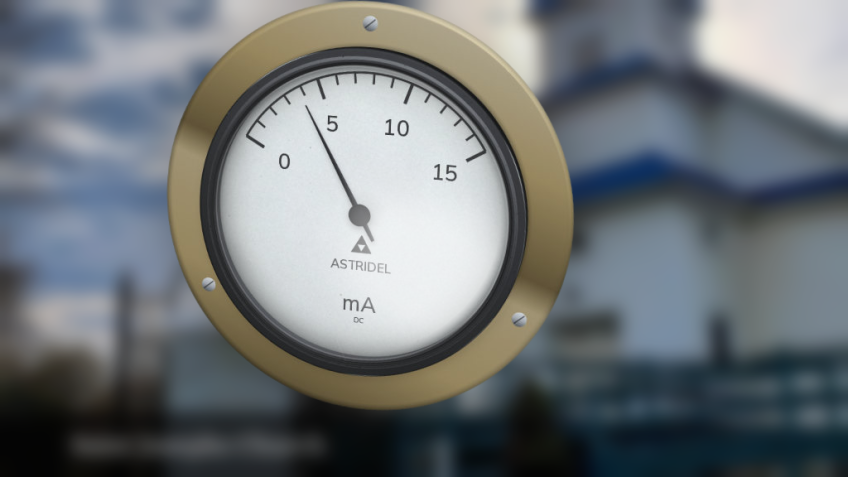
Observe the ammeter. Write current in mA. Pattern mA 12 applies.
mA 4
